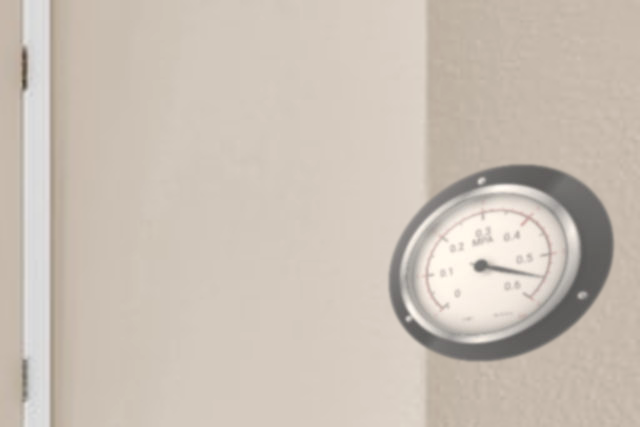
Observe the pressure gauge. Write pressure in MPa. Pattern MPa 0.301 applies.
MPa 0.55
